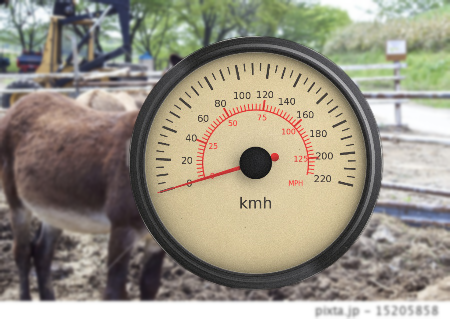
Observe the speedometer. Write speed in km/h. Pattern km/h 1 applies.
km/h 0
